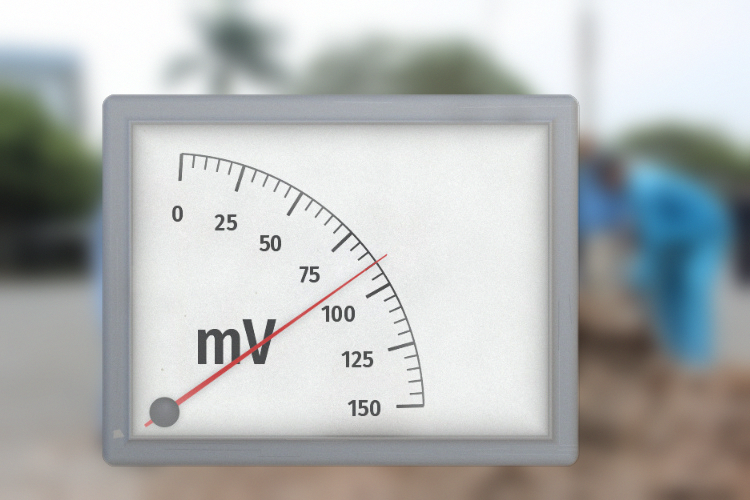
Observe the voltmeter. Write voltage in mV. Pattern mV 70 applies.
mV 90
